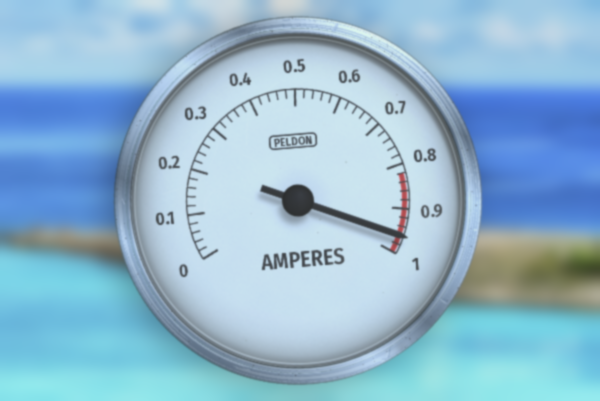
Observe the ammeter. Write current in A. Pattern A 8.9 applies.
A 0.96
